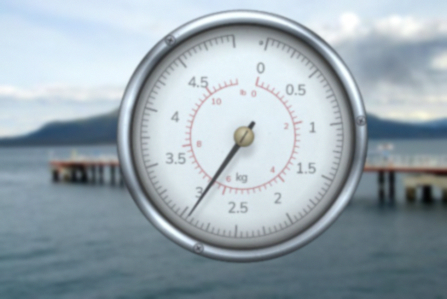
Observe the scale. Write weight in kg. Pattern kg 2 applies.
kg 2.95
